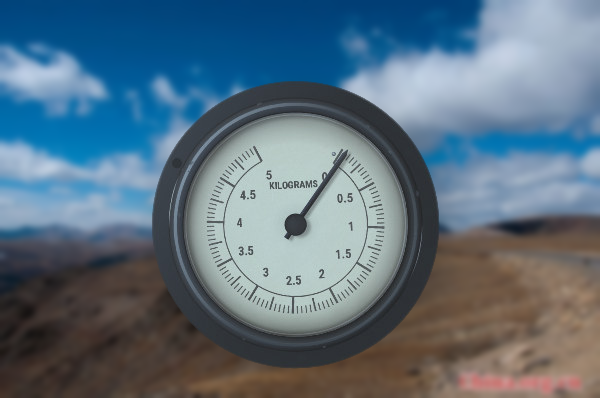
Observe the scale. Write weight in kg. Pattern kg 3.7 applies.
kg 0.05
